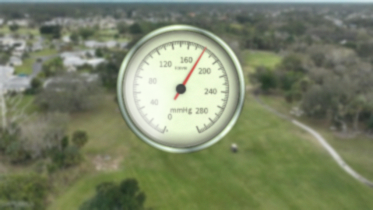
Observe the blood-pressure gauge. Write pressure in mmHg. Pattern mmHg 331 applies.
mmHg 180
